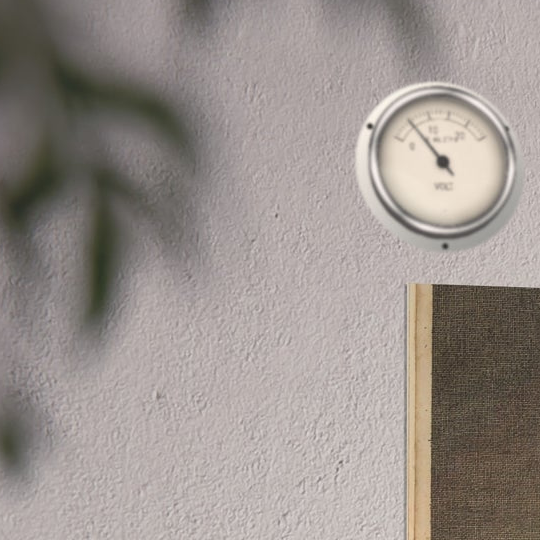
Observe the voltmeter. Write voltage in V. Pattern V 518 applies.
V 5
